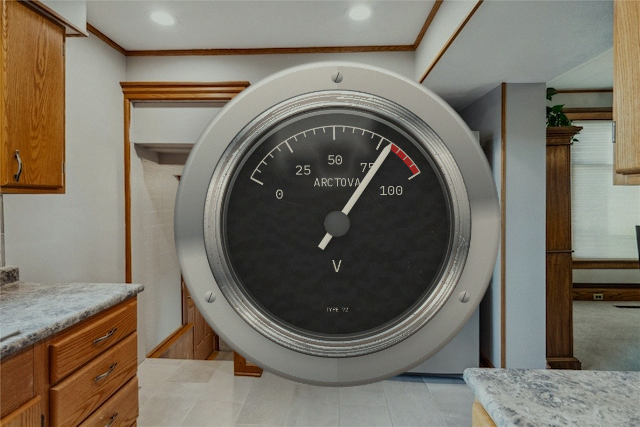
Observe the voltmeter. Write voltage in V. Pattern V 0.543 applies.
V 80
